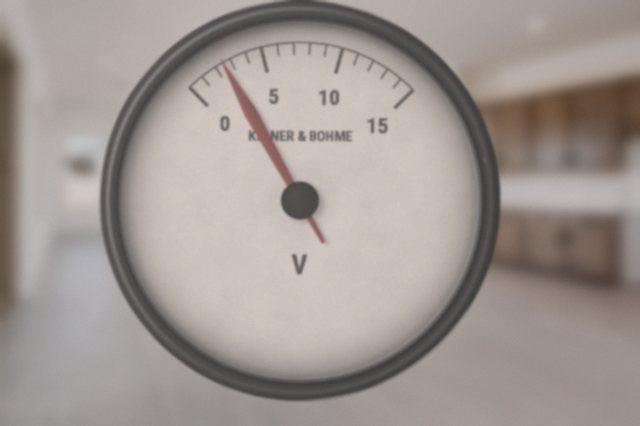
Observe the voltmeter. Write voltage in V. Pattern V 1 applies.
V 2.5
